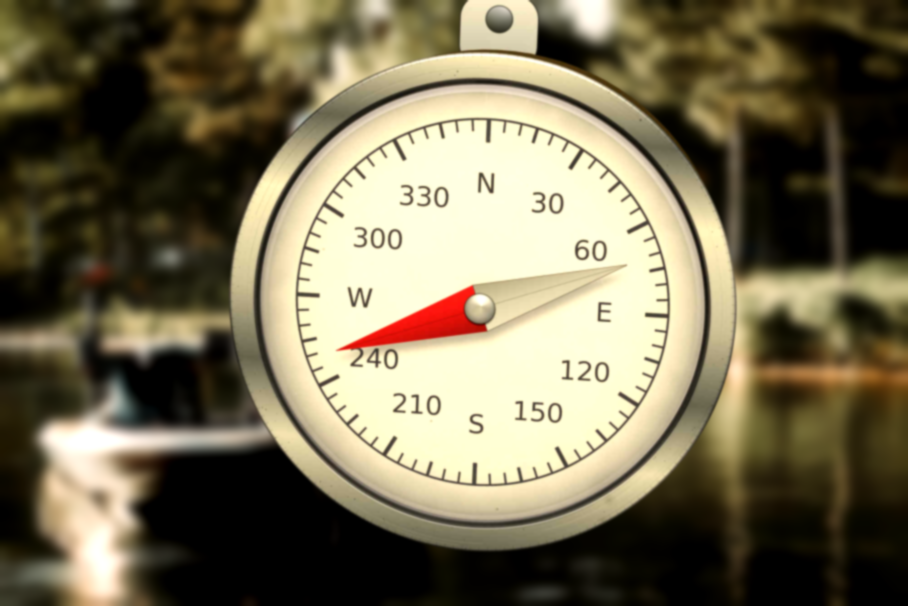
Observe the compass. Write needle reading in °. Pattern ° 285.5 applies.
° 250
